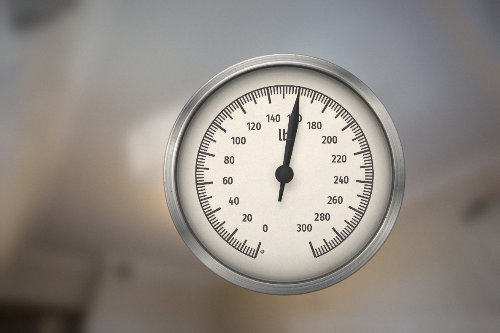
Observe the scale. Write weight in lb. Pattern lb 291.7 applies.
lb 160
